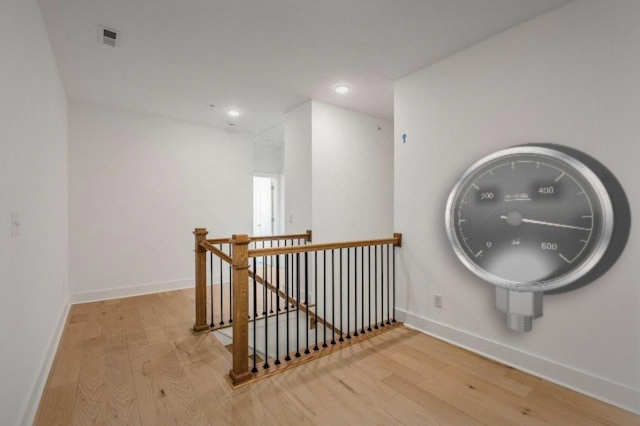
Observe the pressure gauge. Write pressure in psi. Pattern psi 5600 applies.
psi 525
